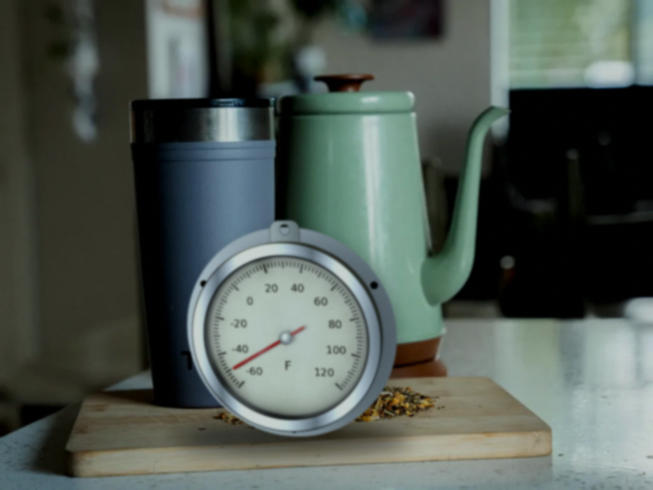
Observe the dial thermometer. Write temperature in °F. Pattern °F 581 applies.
°F -50
